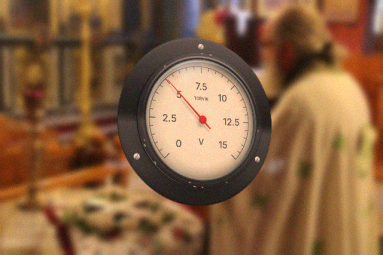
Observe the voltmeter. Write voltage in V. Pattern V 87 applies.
V 5
